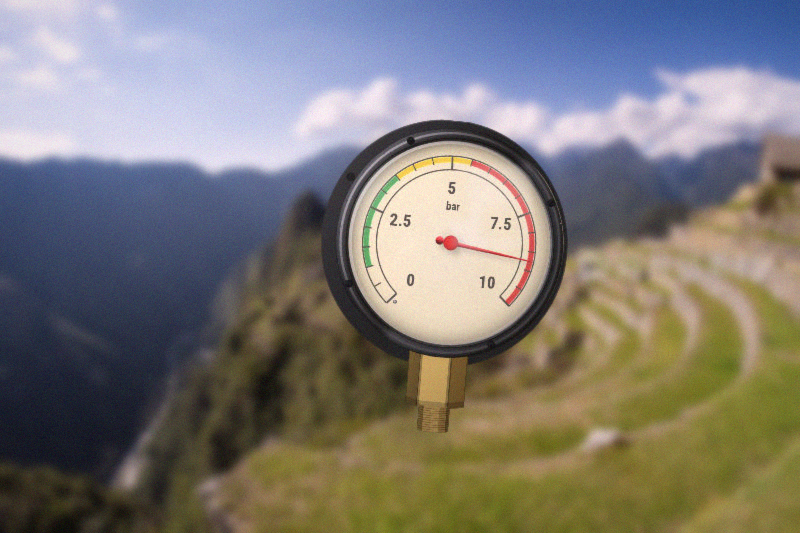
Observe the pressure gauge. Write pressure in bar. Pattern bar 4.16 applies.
bar 8.75
